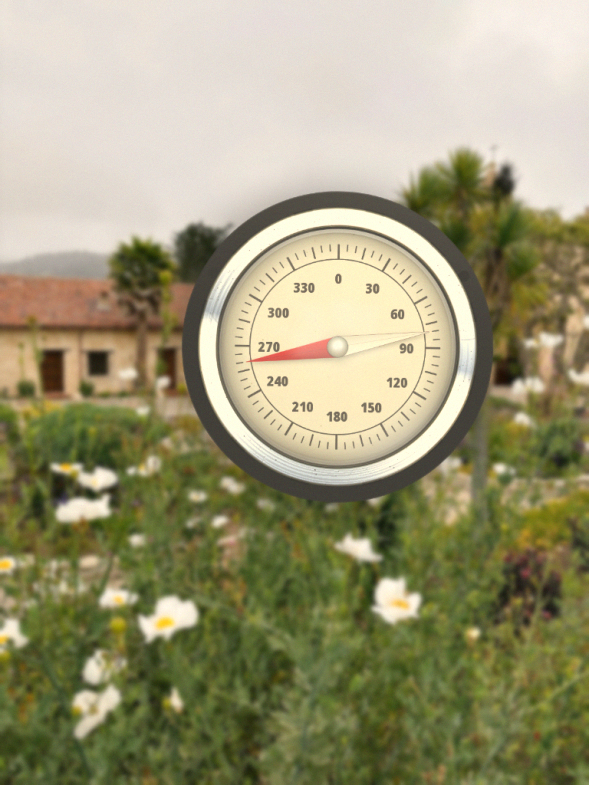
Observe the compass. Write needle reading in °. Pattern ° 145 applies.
° 260
